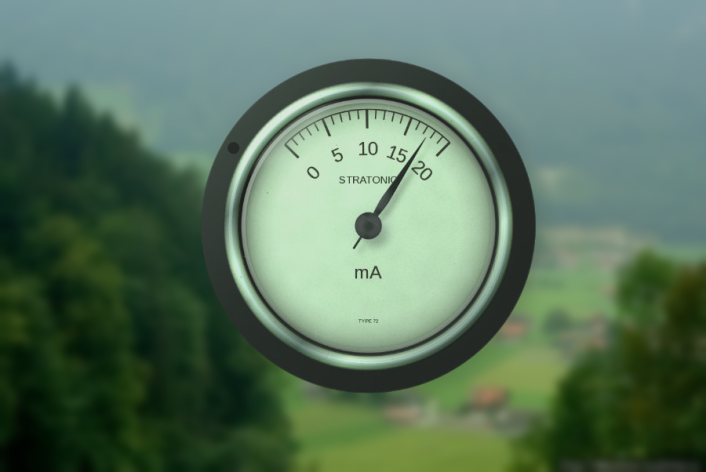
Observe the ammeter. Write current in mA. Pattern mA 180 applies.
mA 17.5
